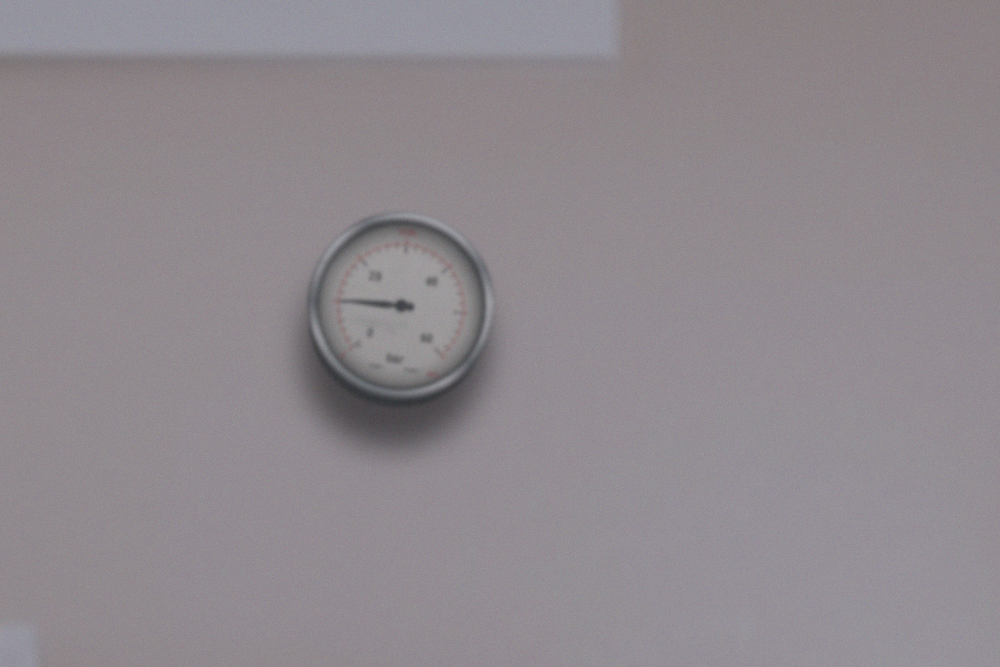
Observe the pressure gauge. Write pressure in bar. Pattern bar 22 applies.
bar 10
